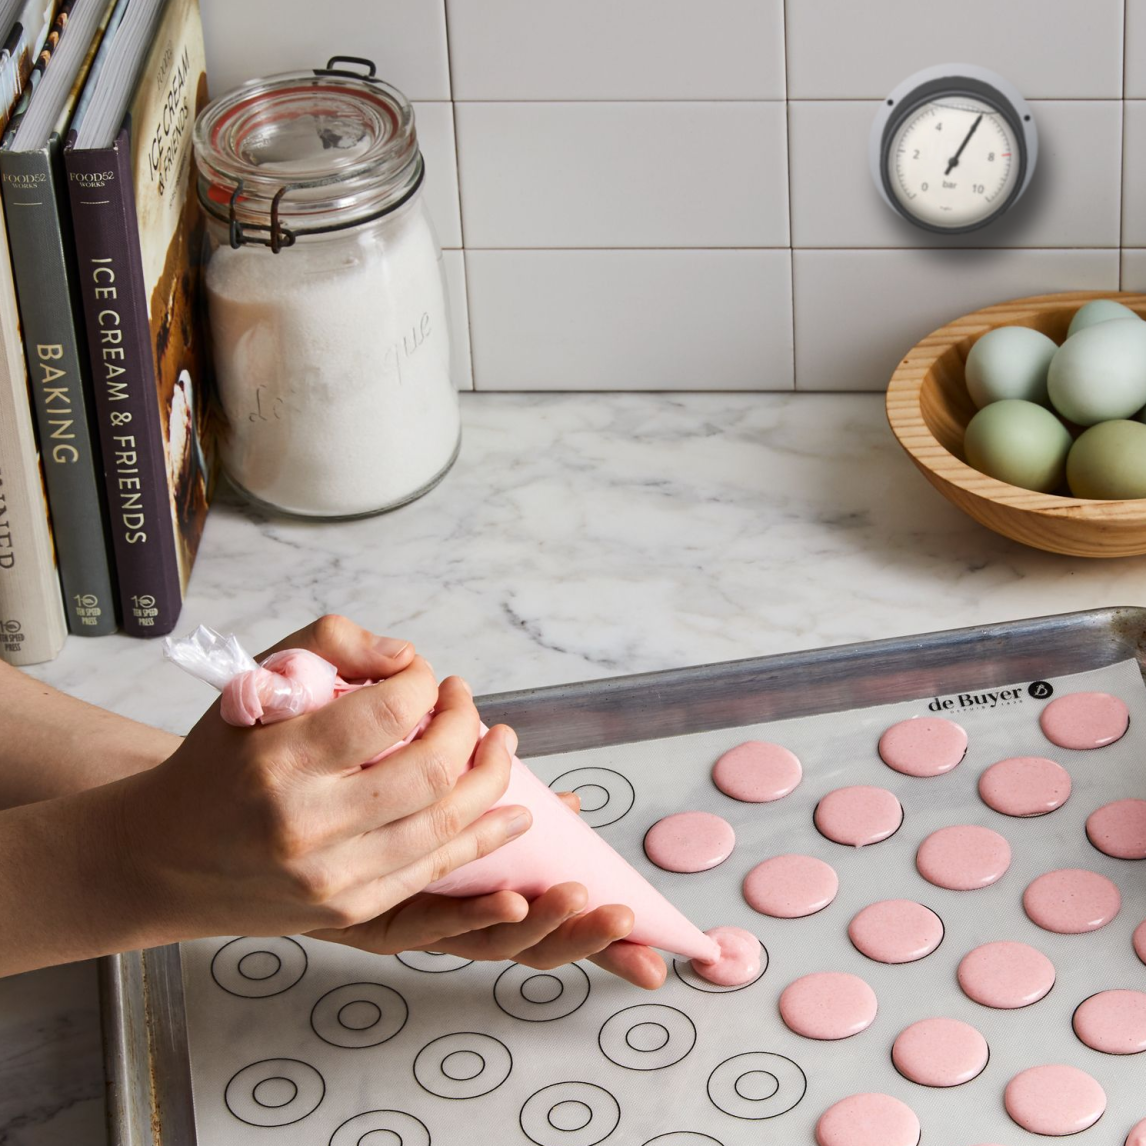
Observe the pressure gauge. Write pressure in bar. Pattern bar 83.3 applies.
bar 6
